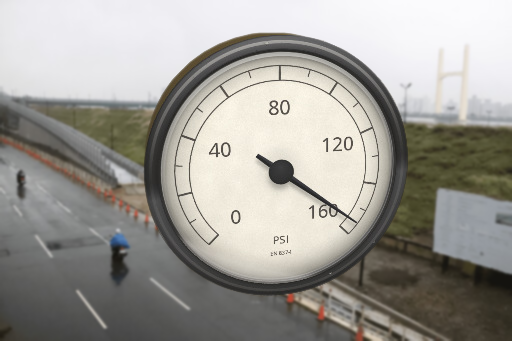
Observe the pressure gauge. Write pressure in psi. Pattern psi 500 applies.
psi 155
